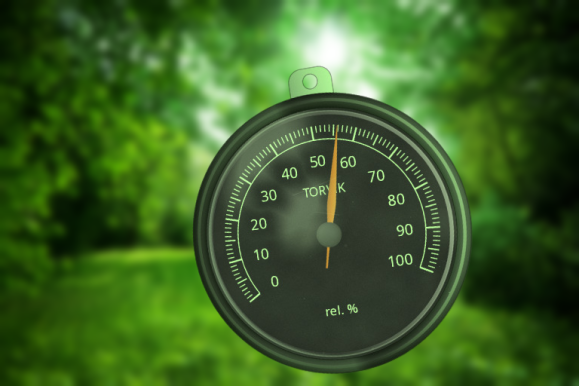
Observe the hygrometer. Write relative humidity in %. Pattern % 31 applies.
% 56
